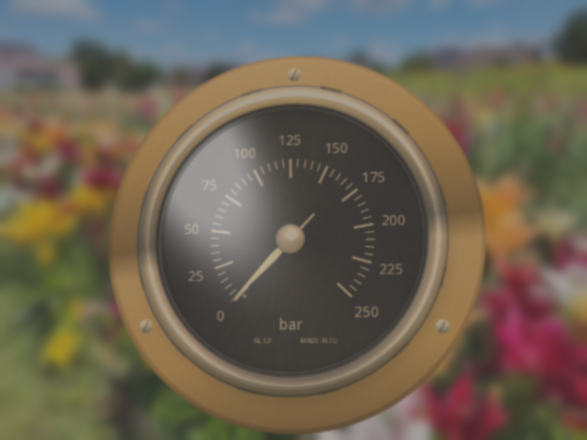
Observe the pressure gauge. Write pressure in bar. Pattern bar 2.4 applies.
bar 0
